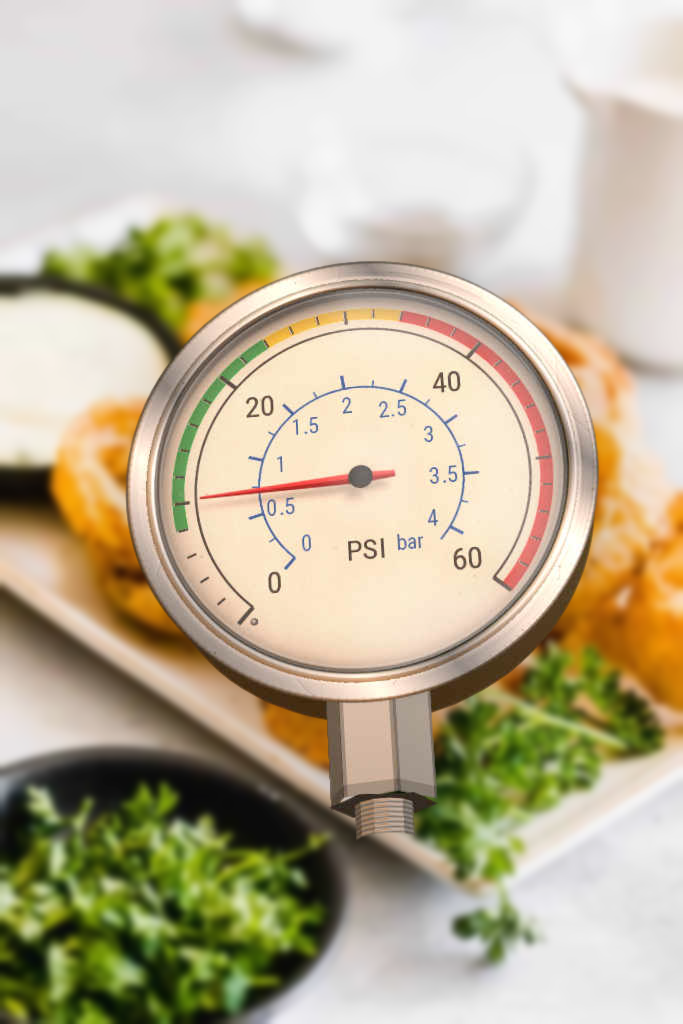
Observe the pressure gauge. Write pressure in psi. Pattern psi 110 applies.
psi 10
